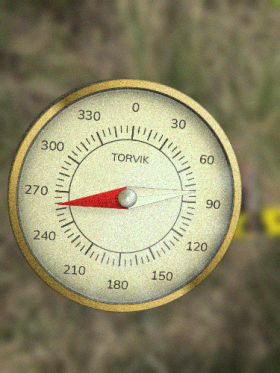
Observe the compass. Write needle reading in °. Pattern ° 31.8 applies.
° 260
